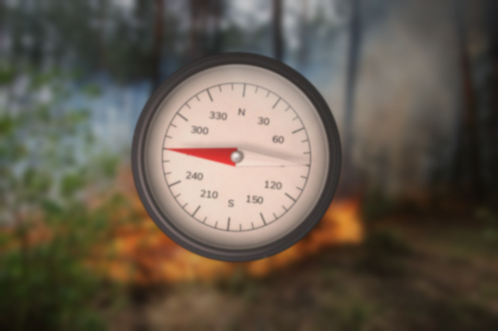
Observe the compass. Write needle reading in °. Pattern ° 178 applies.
° 270
